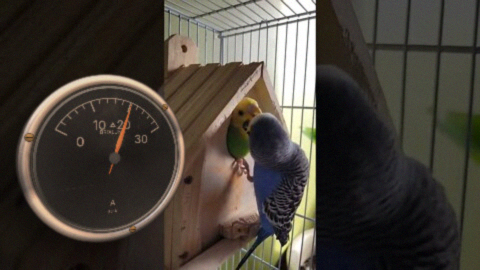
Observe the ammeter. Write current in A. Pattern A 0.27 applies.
A 20
